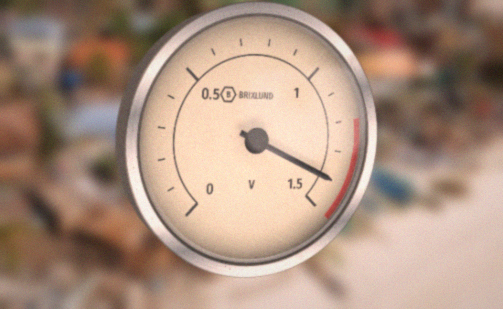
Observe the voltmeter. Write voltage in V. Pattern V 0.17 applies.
V 1.4
